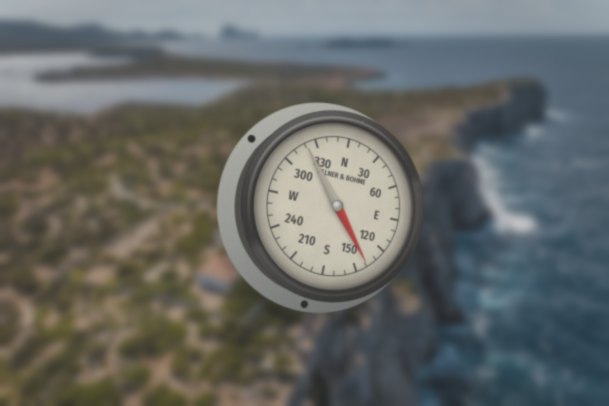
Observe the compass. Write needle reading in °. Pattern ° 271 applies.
° 140
